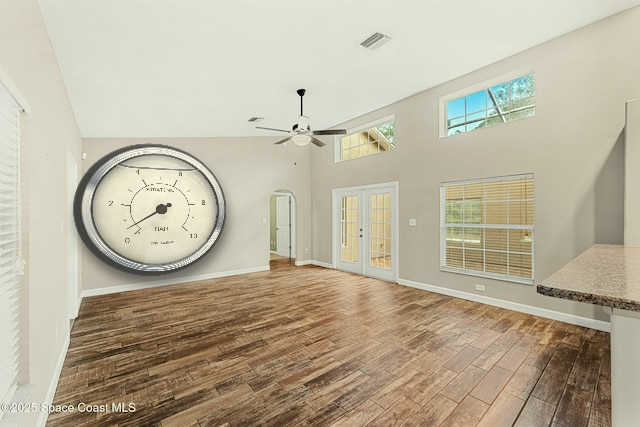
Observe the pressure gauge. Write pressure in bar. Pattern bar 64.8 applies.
bar 0.5
